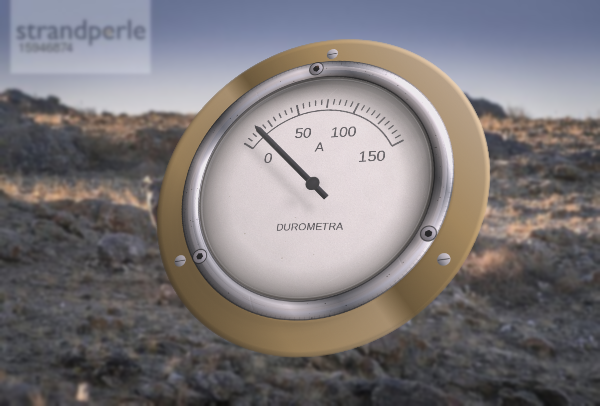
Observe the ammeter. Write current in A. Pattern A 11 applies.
A 15
